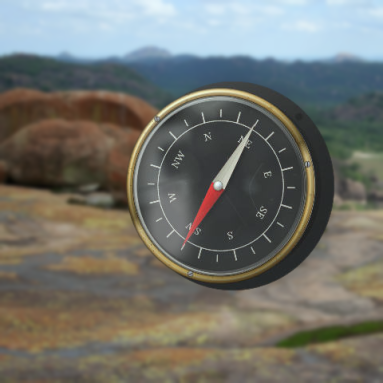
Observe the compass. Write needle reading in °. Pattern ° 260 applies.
° 225
